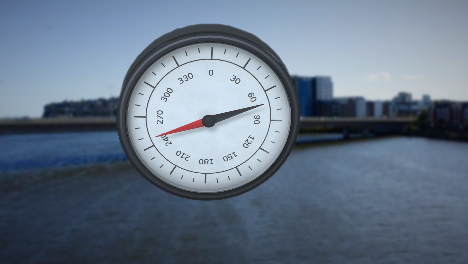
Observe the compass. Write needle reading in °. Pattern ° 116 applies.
° 250
